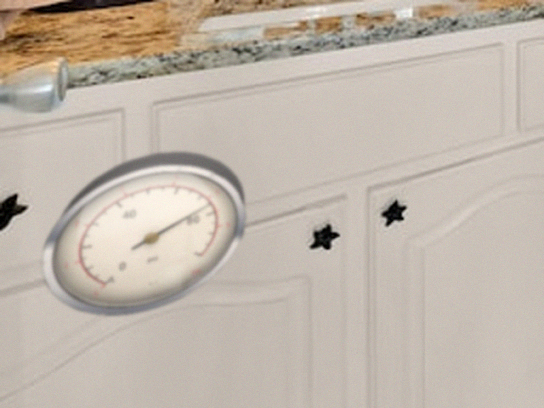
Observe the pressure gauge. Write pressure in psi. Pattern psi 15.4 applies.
psi 75
